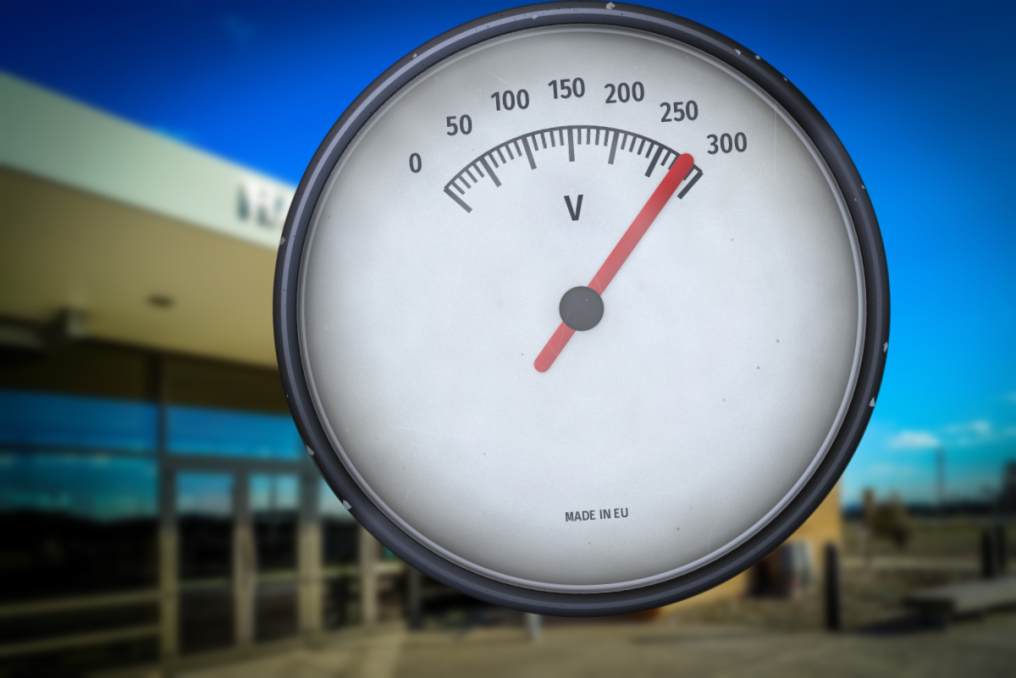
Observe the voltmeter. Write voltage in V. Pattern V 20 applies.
V 280
